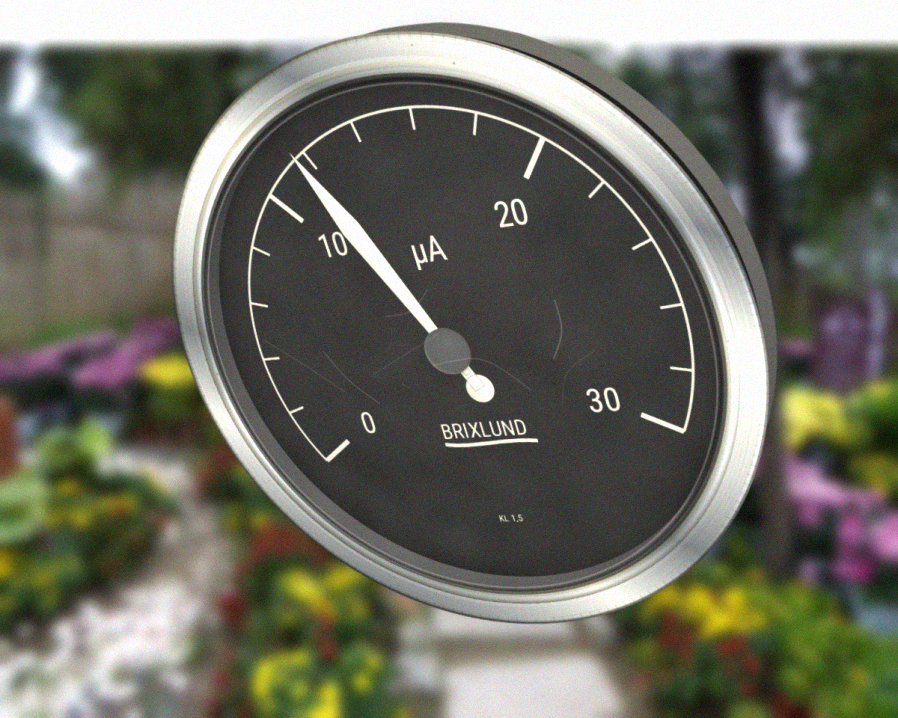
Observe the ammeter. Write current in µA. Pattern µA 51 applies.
µA 12
